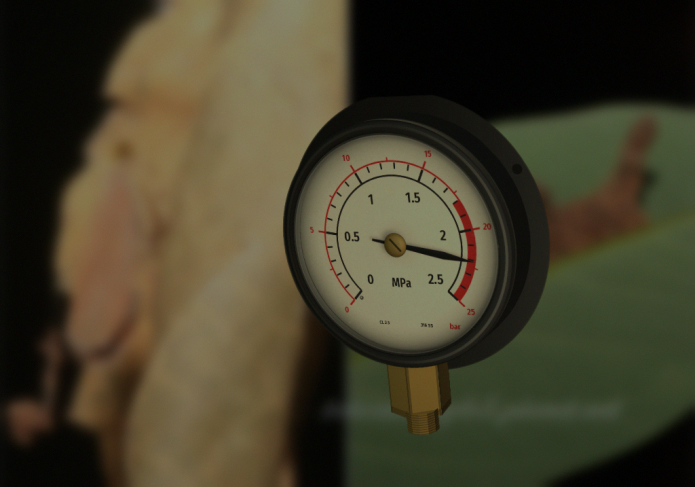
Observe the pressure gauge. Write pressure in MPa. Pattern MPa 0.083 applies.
MPa 2.2
